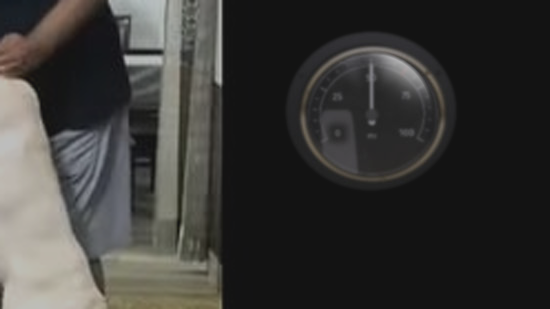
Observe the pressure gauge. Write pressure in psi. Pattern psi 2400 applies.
psi 50
